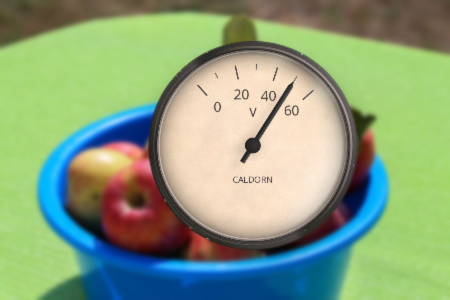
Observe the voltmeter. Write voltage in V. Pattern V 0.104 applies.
V 50
